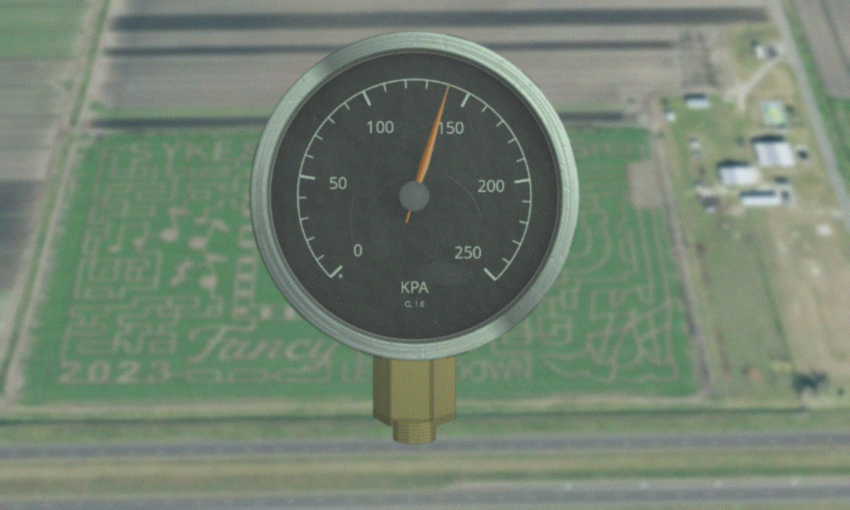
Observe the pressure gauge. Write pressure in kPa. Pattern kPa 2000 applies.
kPa 140
